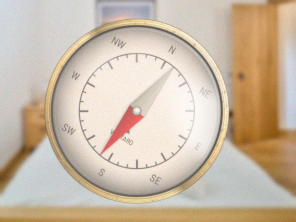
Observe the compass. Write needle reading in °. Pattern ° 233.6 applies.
° 190
